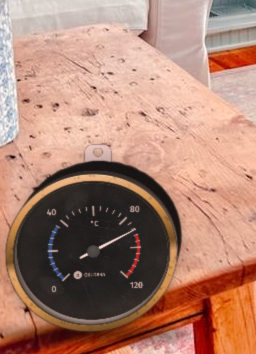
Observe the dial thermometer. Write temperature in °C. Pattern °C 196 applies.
°C 88
